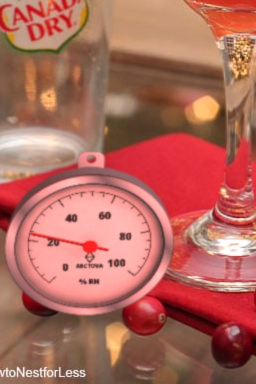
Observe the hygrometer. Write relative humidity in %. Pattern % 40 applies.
% 24
